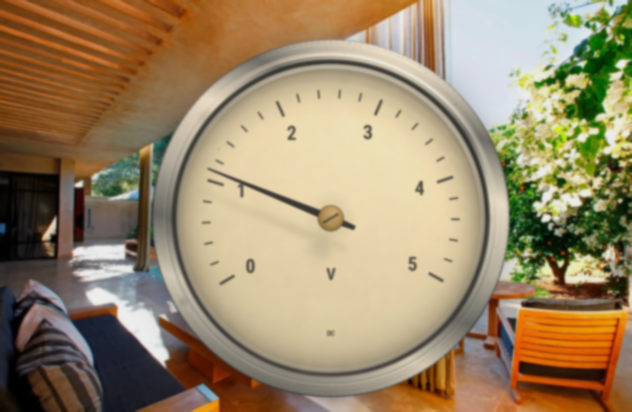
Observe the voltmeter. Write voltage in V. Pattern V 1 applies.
V 1.1
